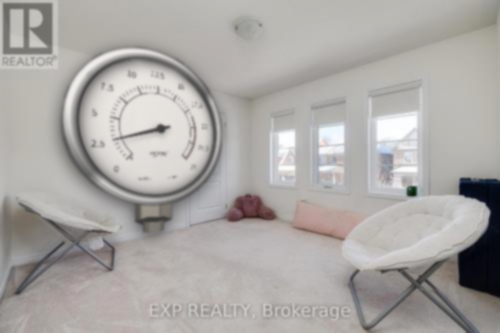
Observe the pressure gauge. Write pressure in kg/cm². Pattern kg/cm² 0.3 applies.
kg/cm² 2.5
